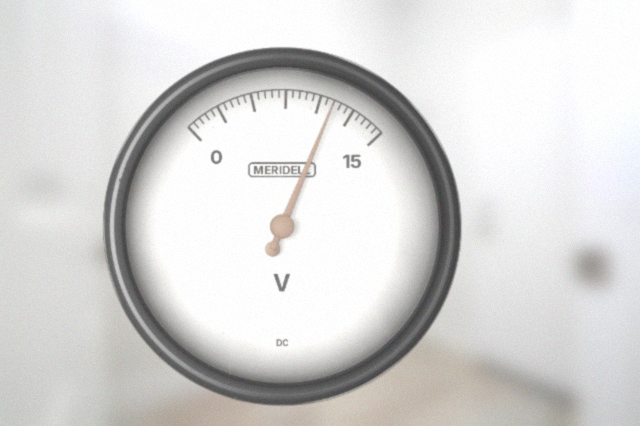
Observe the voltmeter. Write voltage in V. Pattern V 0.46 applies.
V 11
